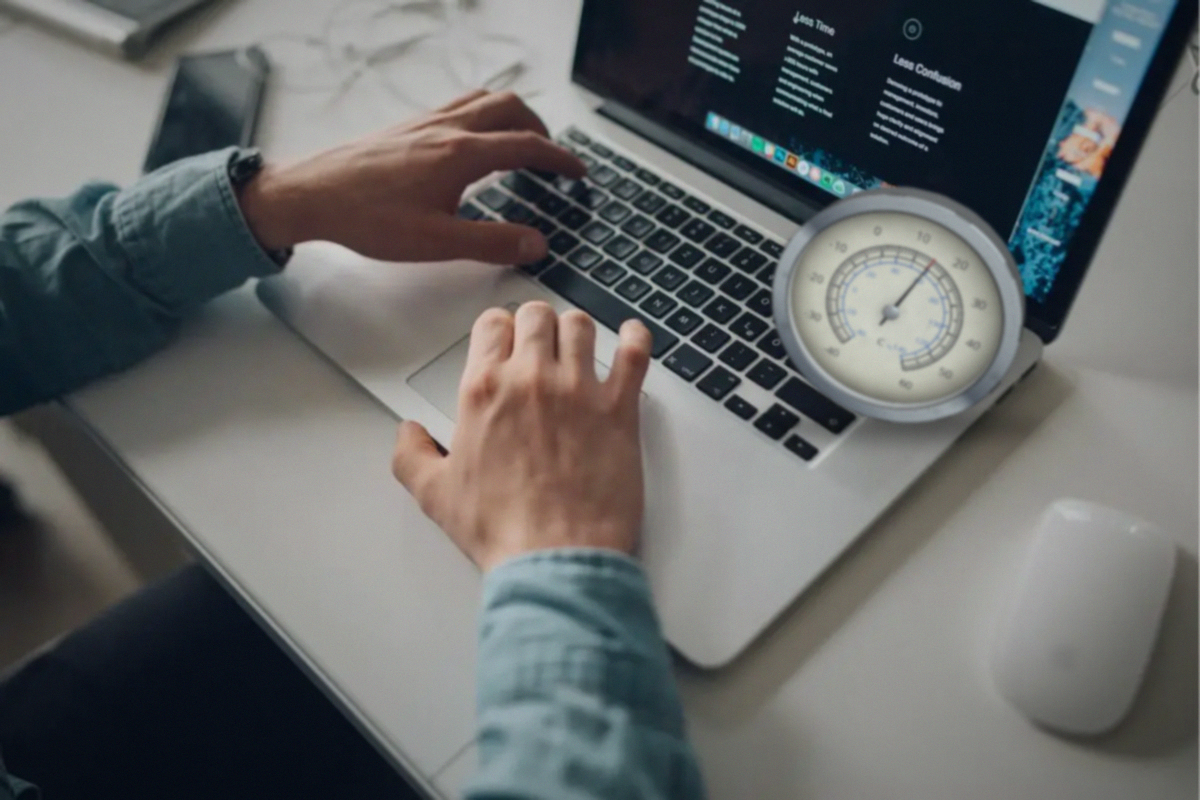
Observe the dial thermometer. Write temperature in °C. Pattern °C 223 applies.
°C 15
